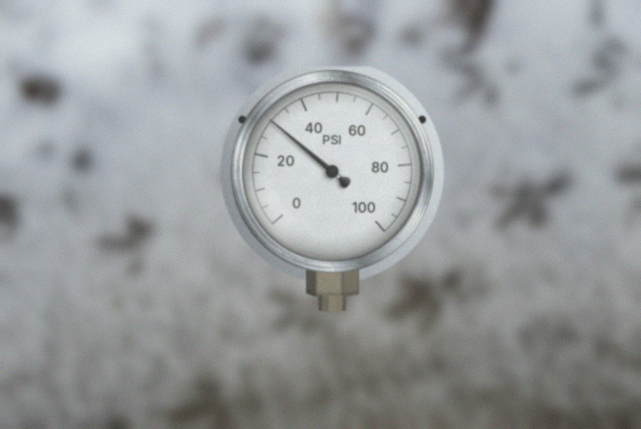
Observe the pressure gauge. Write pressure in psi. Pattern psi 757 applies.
psi 30
